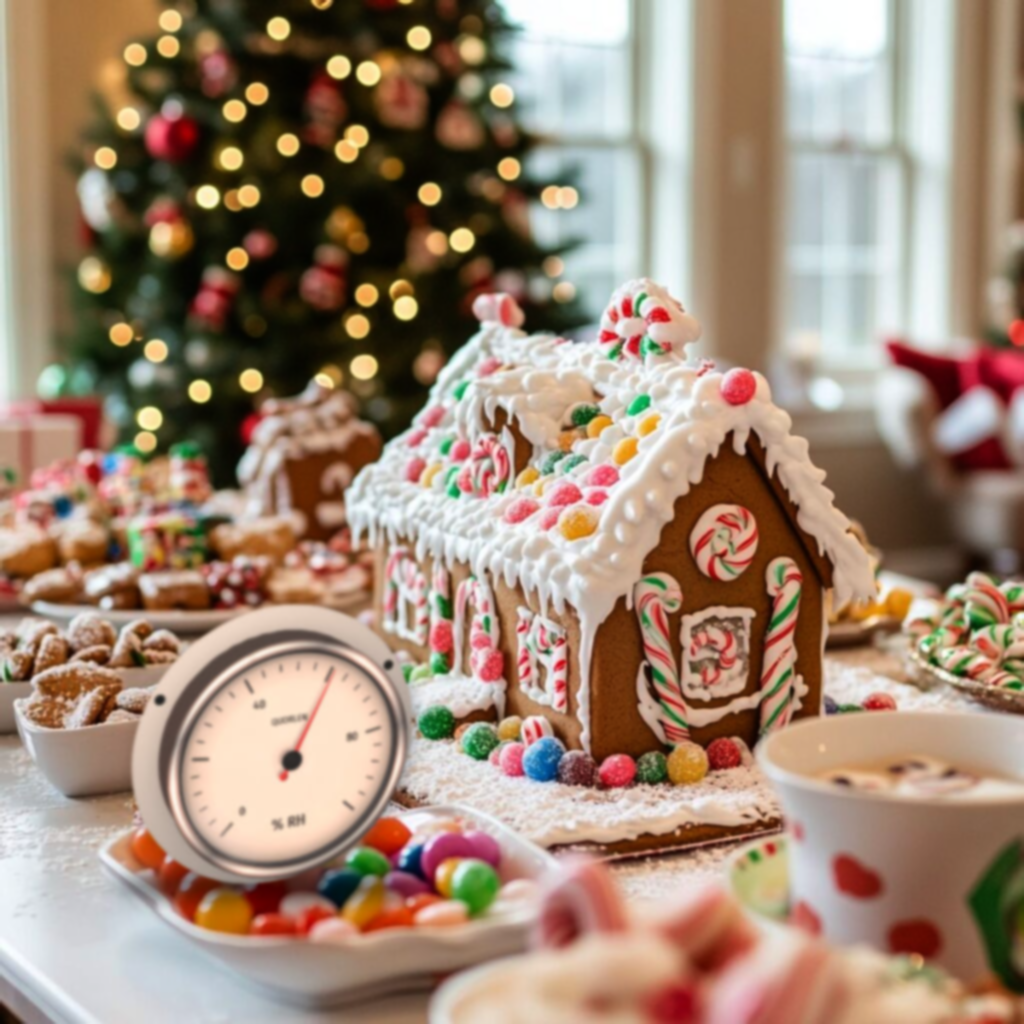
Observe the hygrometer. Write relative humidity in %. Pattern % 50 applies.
% 60
